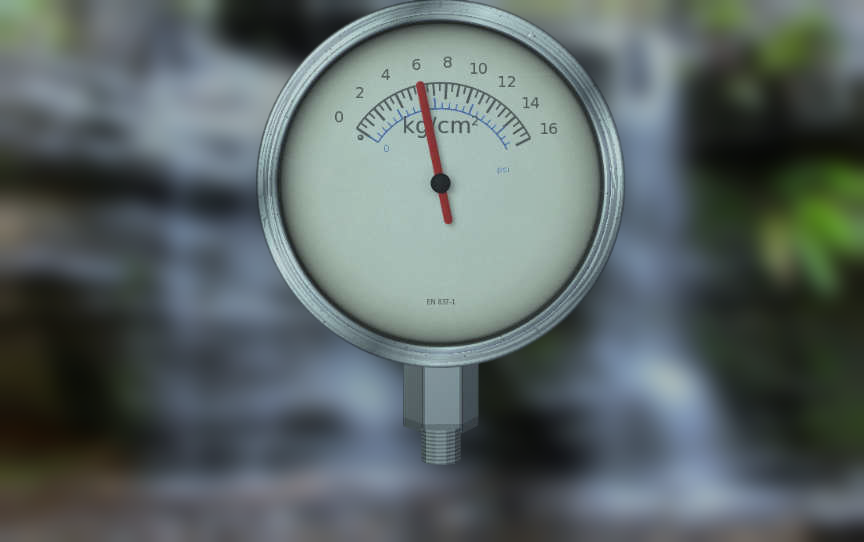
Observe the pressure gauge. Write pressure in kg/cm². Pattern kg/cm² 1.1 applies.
kg/cm² 6
